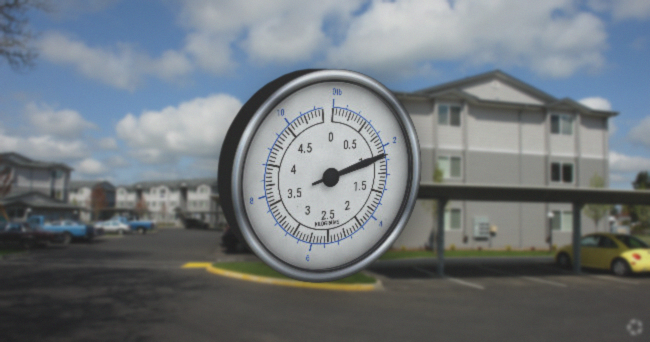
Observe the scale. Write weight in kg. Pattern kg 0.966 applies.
kg 1
